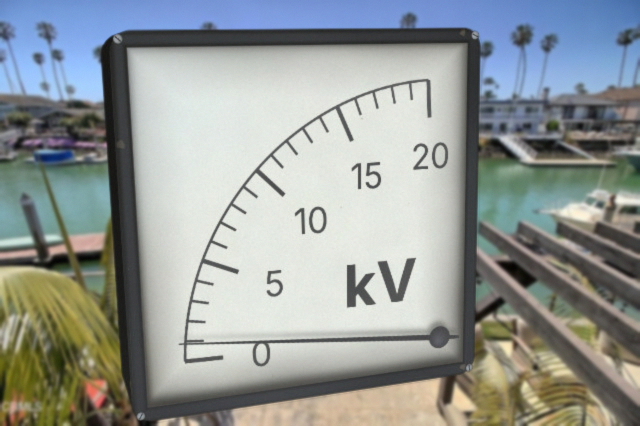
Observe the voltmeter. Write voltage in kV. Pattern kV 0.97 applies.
kV 1
